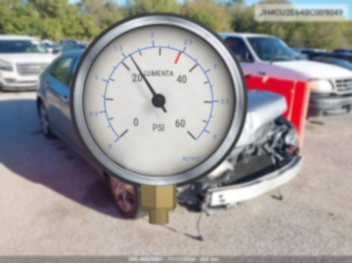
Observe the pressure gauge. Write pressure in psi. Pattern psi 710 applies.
psi 22.5
